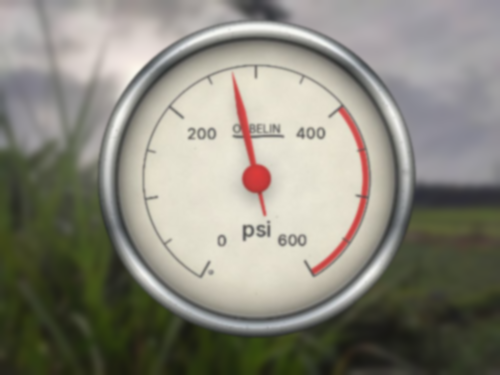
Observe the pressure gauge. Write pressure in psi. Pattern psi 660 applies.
psi 275
